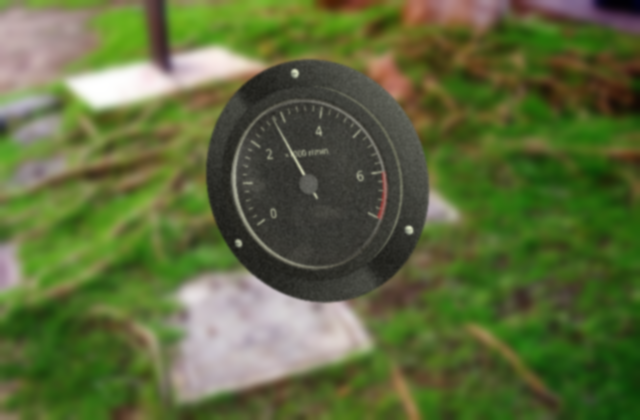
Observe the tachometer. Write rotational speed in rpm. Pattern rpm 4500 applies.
rpm 2800
